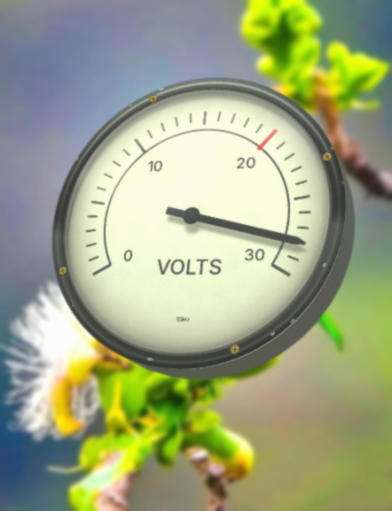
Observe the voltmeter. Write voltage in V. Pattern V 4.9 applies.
V 28
